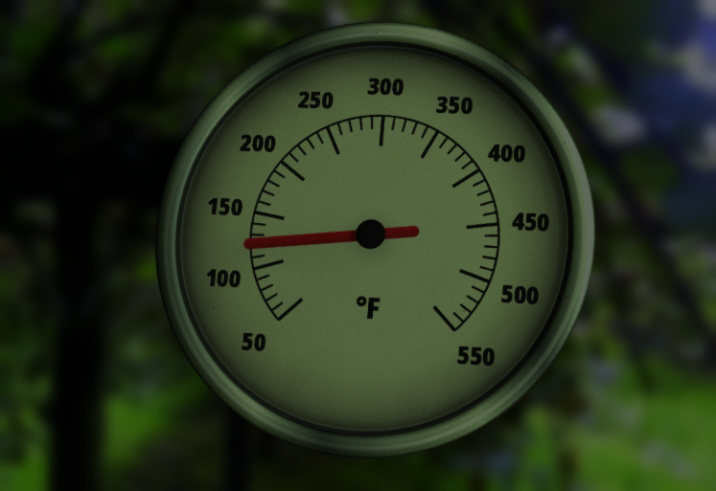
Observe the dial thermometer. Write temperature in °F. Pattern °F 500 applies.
°F 120
